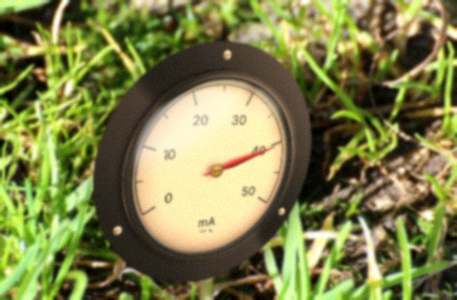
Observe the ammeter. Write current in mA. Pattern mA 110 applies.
mA 40
